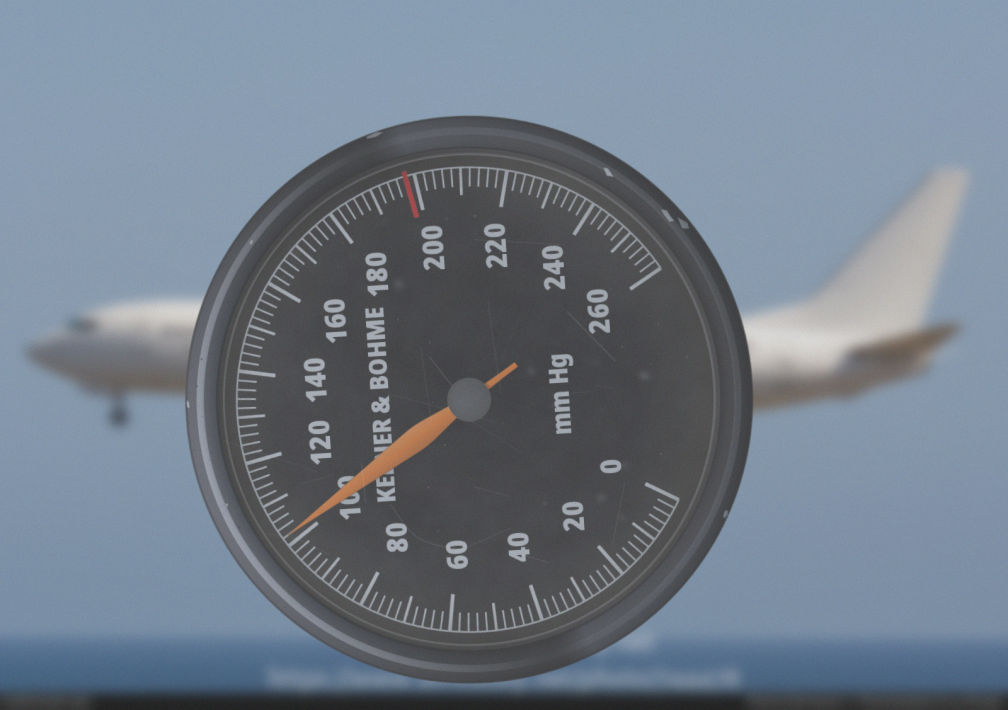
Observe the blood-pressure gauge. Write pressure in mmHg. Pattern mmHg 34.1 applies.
mmHg 102
